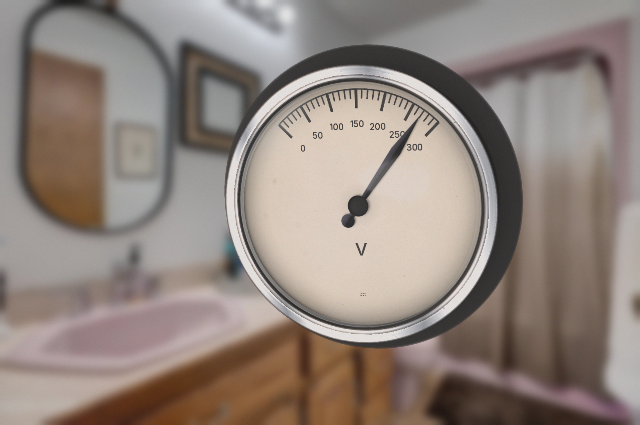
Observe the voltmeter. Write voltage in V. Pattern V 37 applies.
V 270
